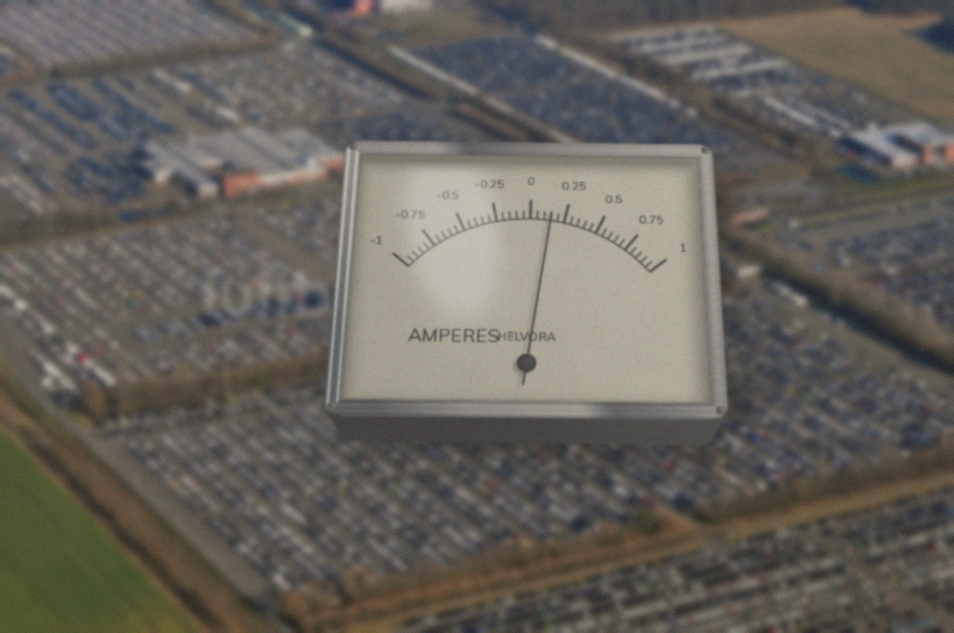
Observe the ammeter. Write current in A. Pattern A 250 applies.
A 0.15
